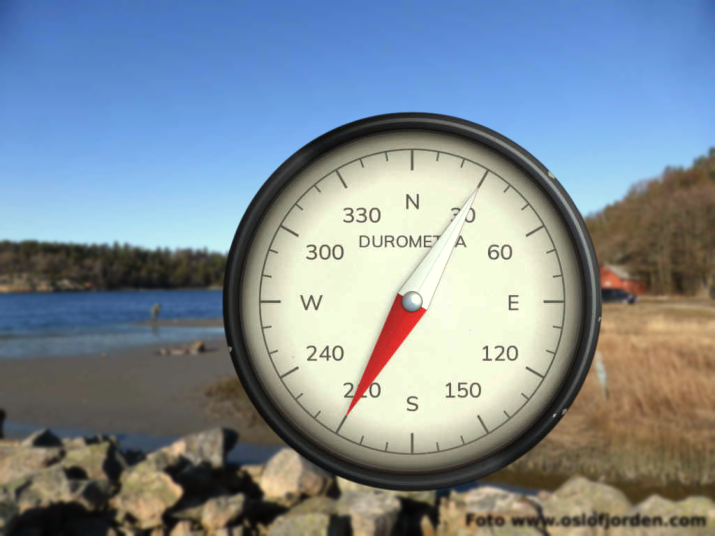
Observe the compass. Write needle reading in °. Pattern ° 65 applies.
° 210
